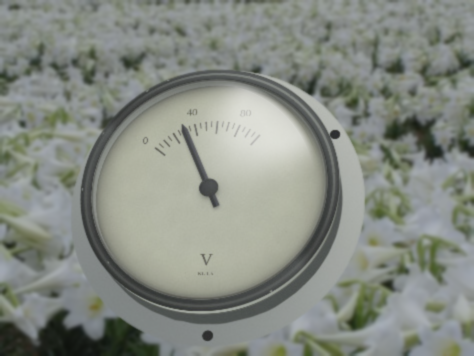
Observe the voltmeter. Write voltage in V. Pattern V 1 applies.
V 30
